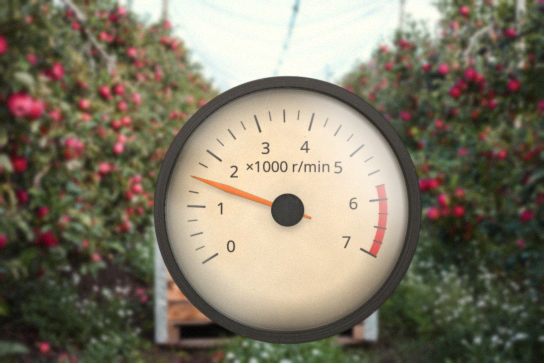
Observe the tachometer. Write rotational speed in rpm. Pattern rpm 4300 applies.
rpm 1500
